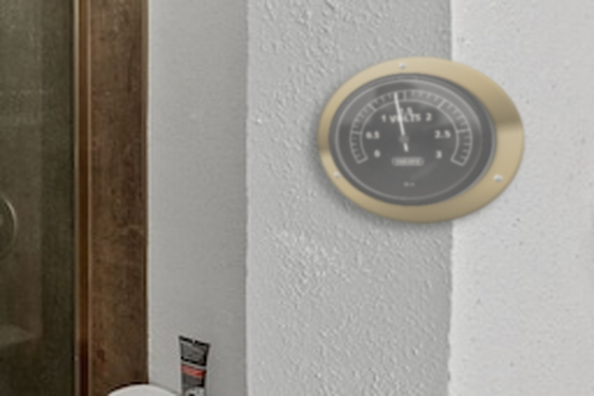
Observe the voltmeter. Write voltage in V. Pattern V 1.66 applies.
V 1.4
